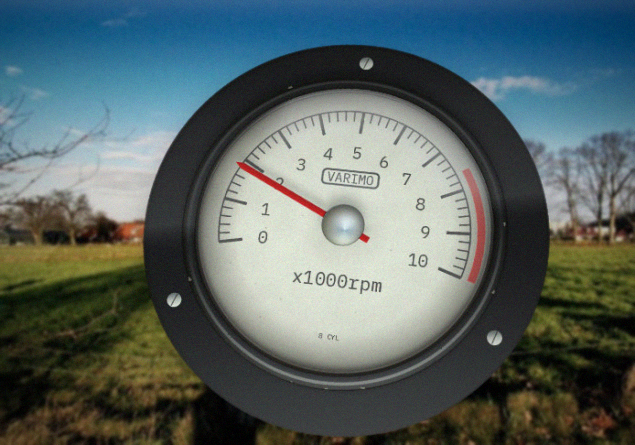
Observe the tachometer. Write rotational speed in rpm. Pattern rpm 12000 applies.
rpm 1800
